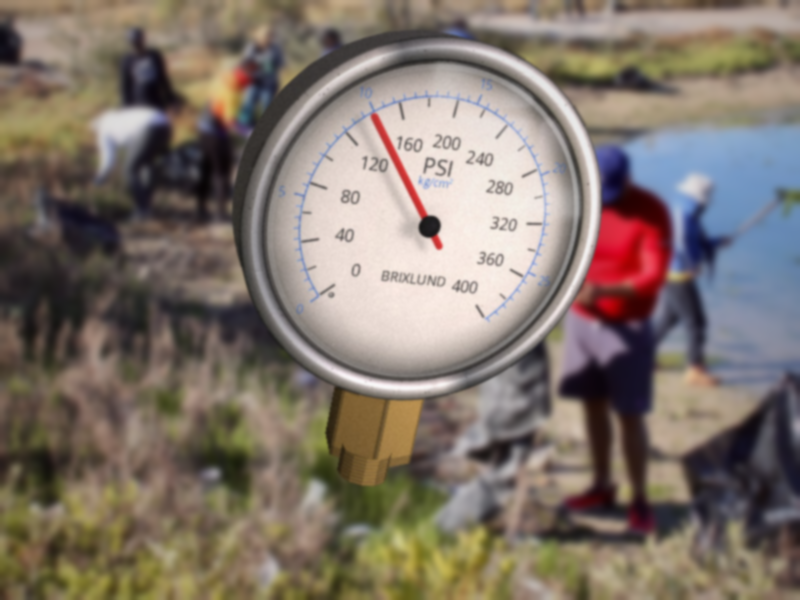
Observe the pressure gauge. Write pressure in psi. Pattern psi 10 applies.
psi 140
